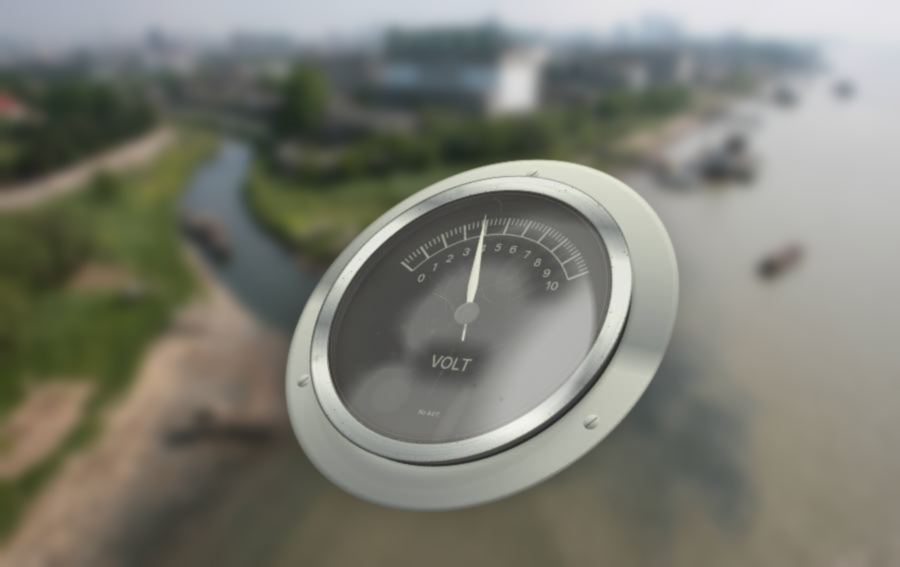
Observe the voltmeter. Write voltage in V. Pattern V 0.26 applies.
V 4
